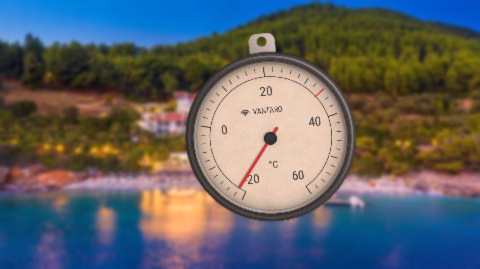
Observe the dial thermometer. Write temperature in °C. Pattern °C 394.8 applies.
°C -18
